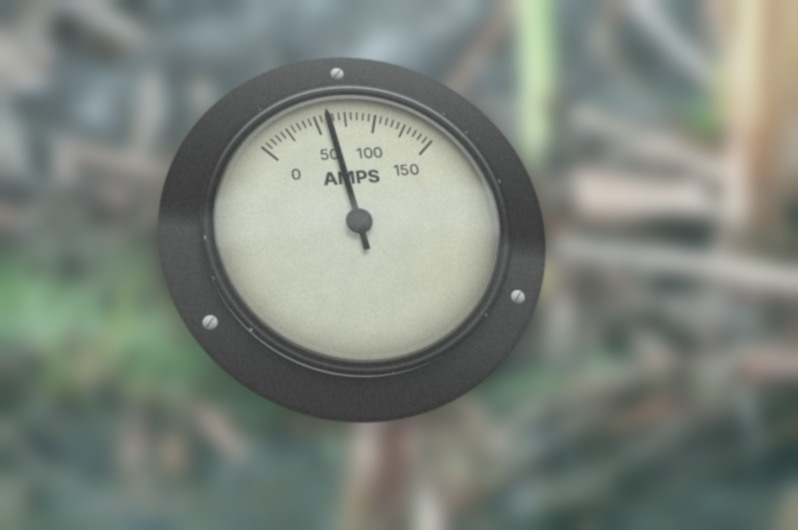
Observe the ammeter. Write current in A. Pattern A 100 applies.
A 60
